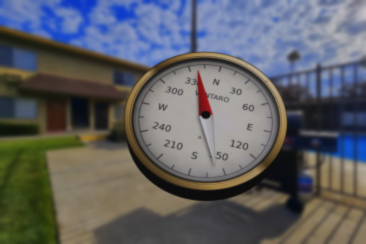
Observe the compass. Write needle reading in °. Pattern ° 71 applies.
° 337.5
